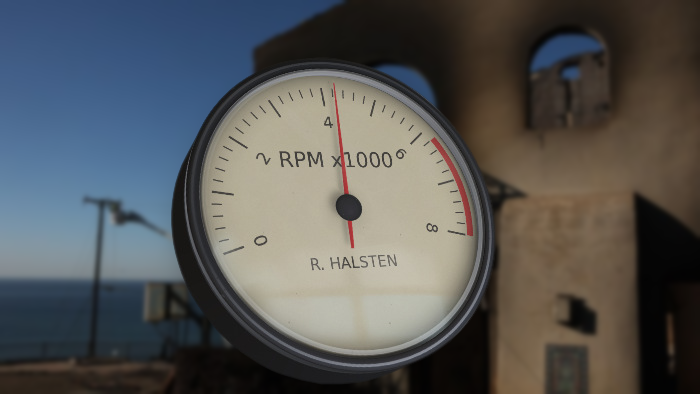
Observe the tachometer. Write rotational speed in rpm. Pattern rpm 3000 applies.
rpm 4200
